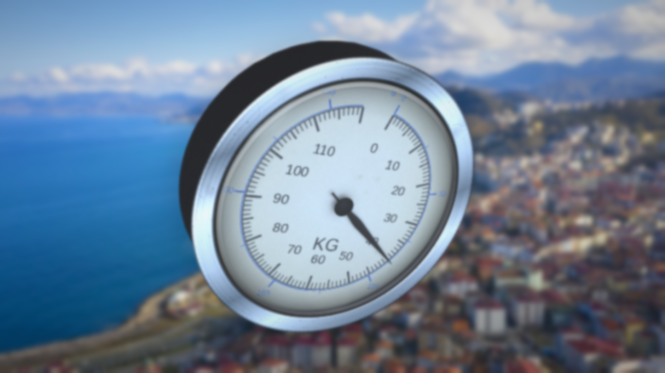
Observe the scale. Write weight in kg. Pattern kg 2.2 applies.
kg 40
